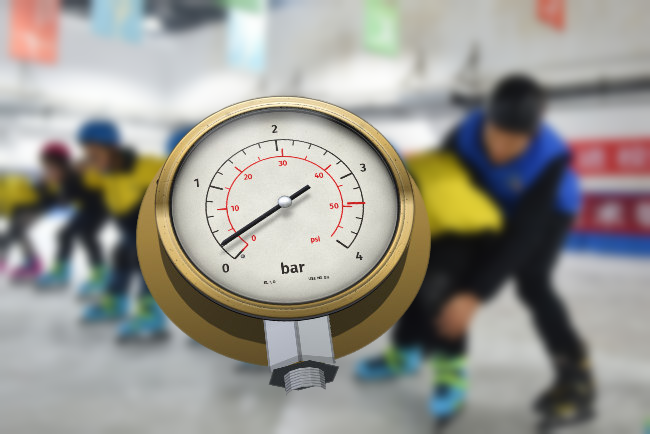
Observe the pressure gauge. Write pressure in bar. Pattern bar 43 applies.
bar 0.2
